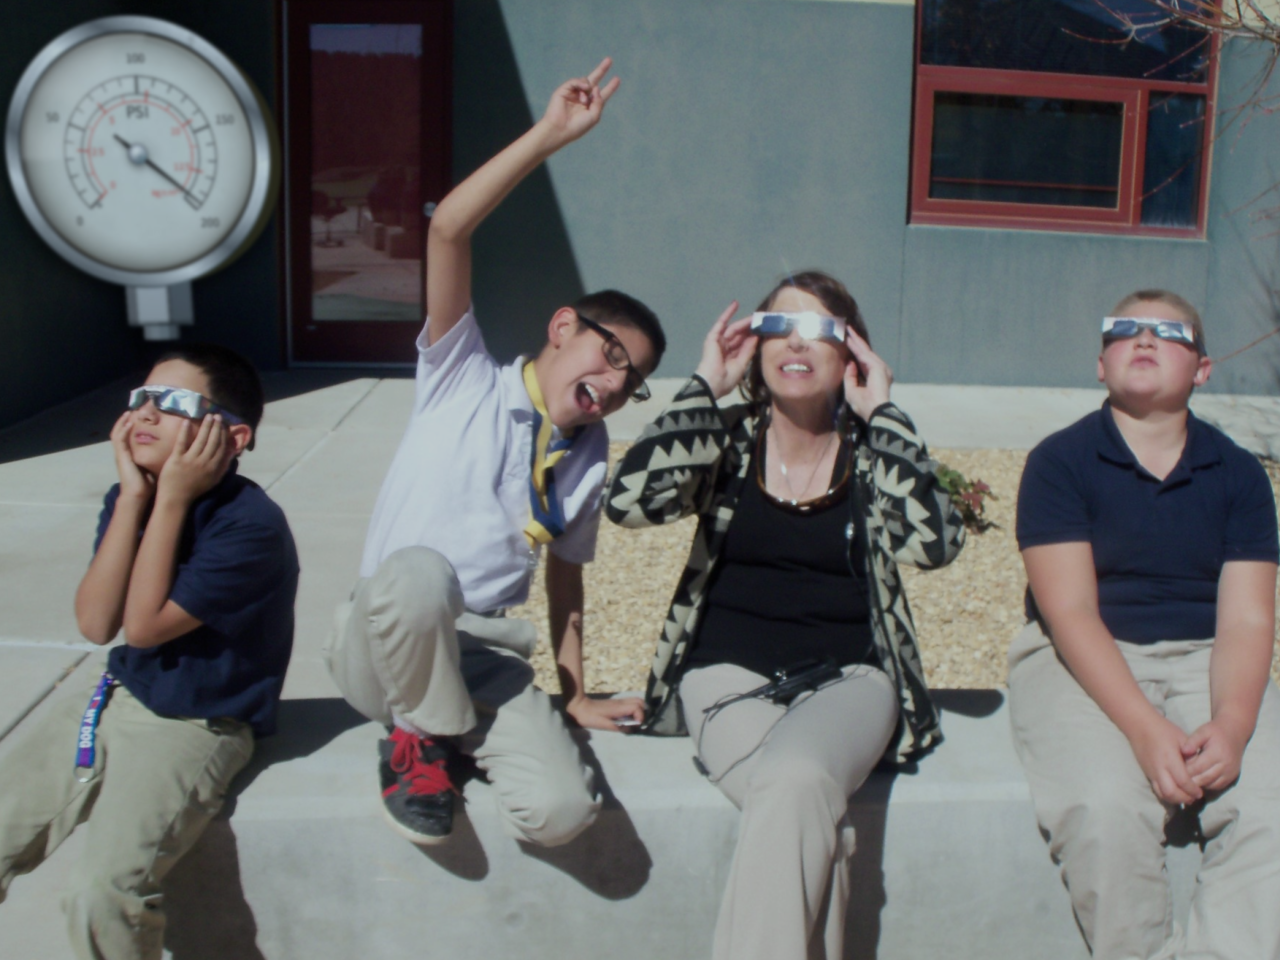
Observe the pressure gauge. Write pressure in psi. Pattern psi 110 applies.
psi 195
